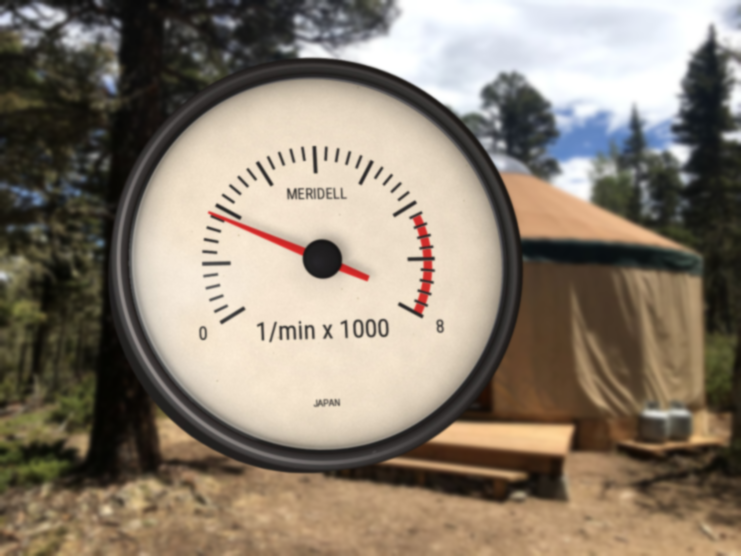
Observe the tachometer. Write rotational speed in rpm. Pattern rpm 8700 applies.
rpm 1800
